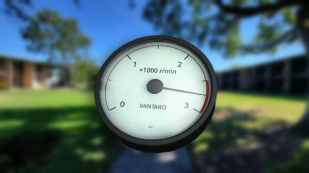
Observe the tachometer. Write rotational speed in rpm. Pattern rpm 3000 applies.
rpm 2750
